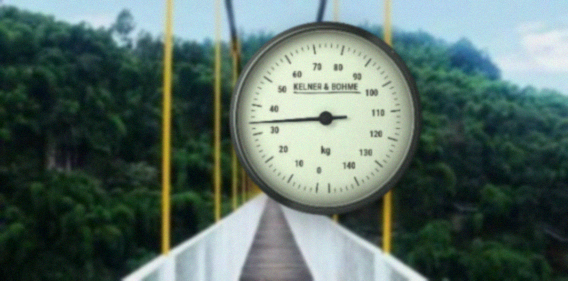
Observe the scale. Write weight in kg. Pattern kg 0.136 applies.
kg 34
